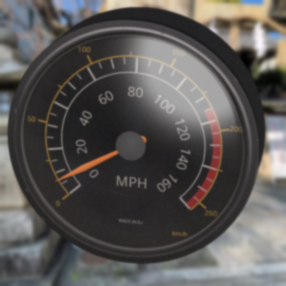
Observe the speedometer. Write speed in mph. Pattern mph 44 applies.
mph 7.5
